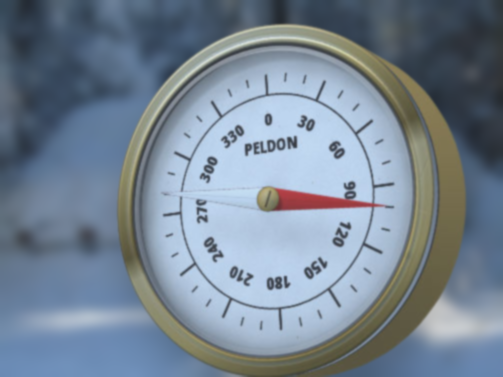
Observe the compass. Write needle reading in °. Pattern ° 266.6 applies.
° 100
